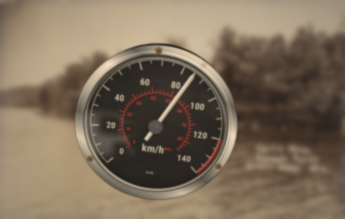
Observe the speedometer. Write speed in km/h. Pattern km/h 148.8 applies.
km/h 85
